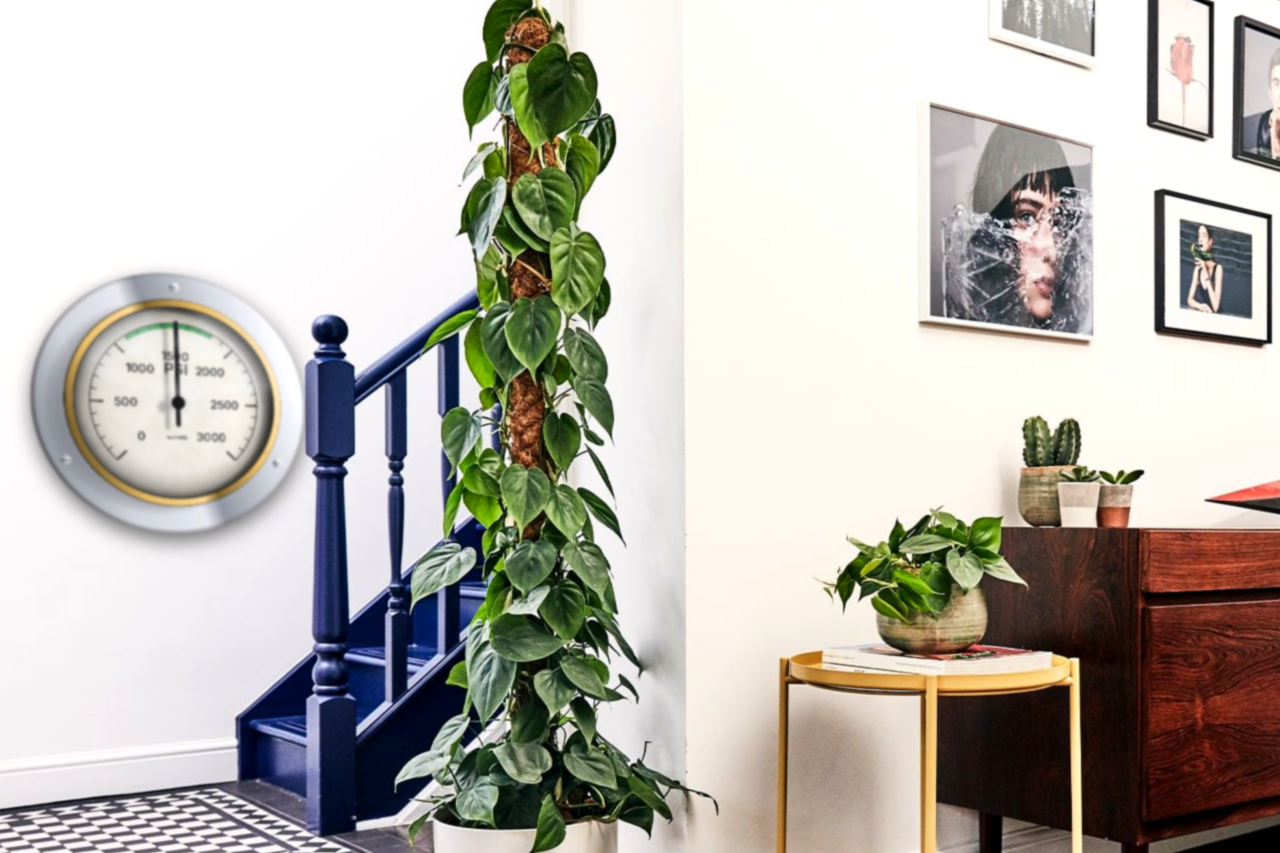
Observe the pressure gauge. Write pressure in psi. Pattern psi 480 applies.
psi 1500
